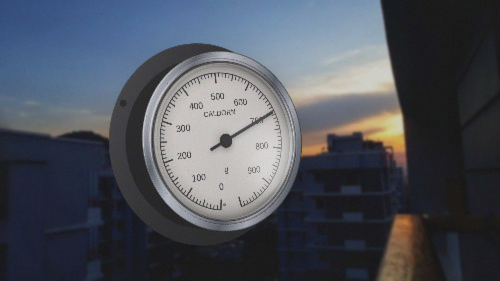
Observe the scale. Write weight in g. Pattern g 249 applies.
g 700
